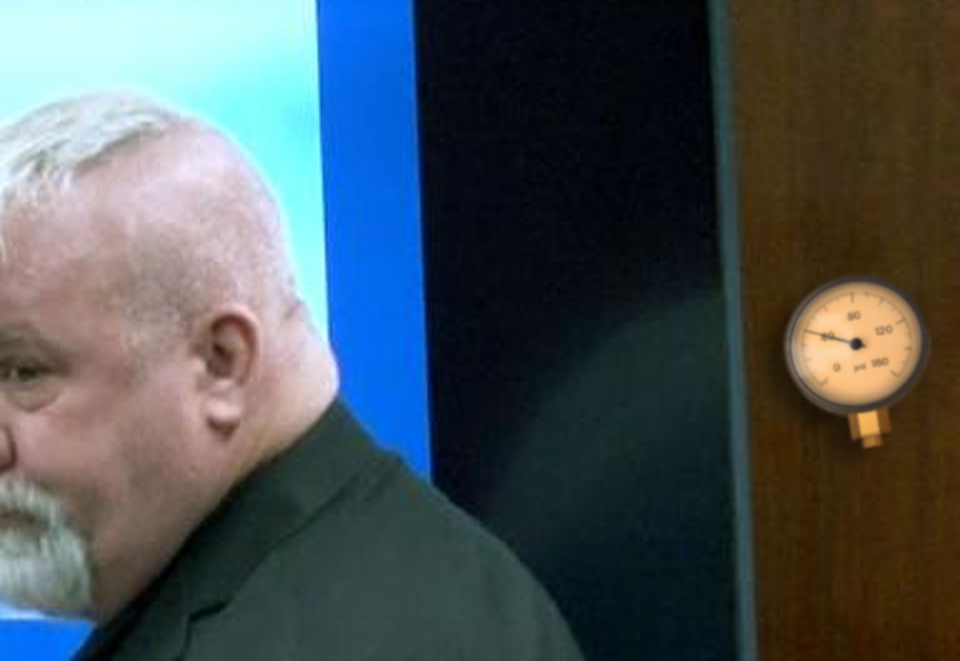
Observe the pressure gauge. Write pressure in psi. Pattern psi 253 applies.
psi 40
